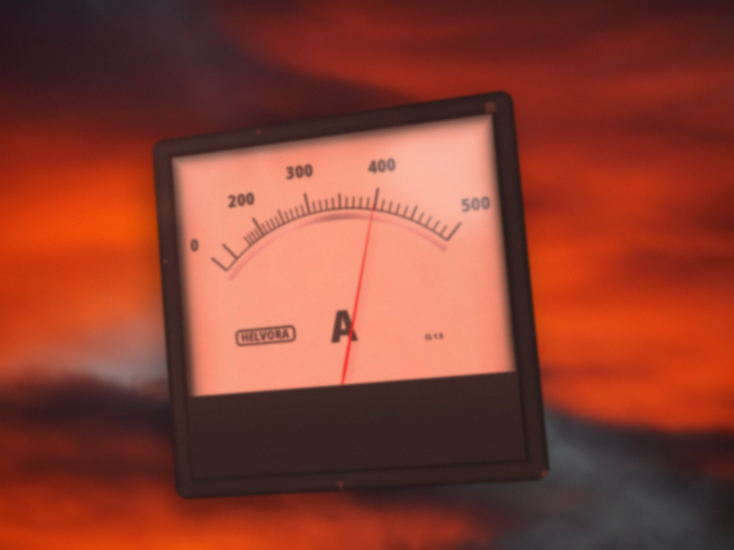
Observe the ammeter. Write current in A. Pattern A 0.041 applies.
A 400
